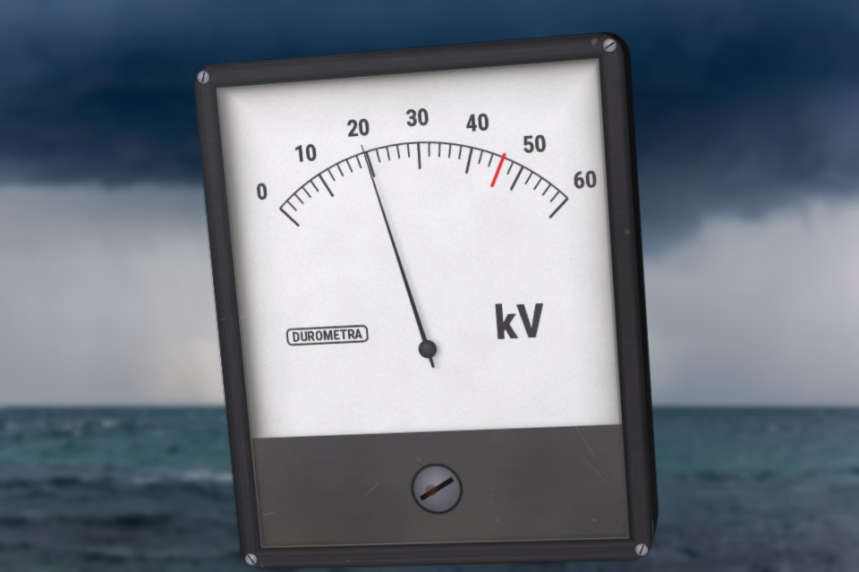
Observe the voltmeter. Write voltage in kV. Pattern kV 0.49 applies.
kV 20
